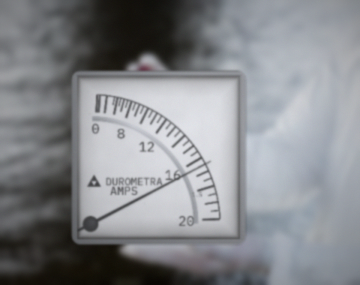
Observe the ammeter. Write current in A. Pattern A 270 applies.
A 16.5
